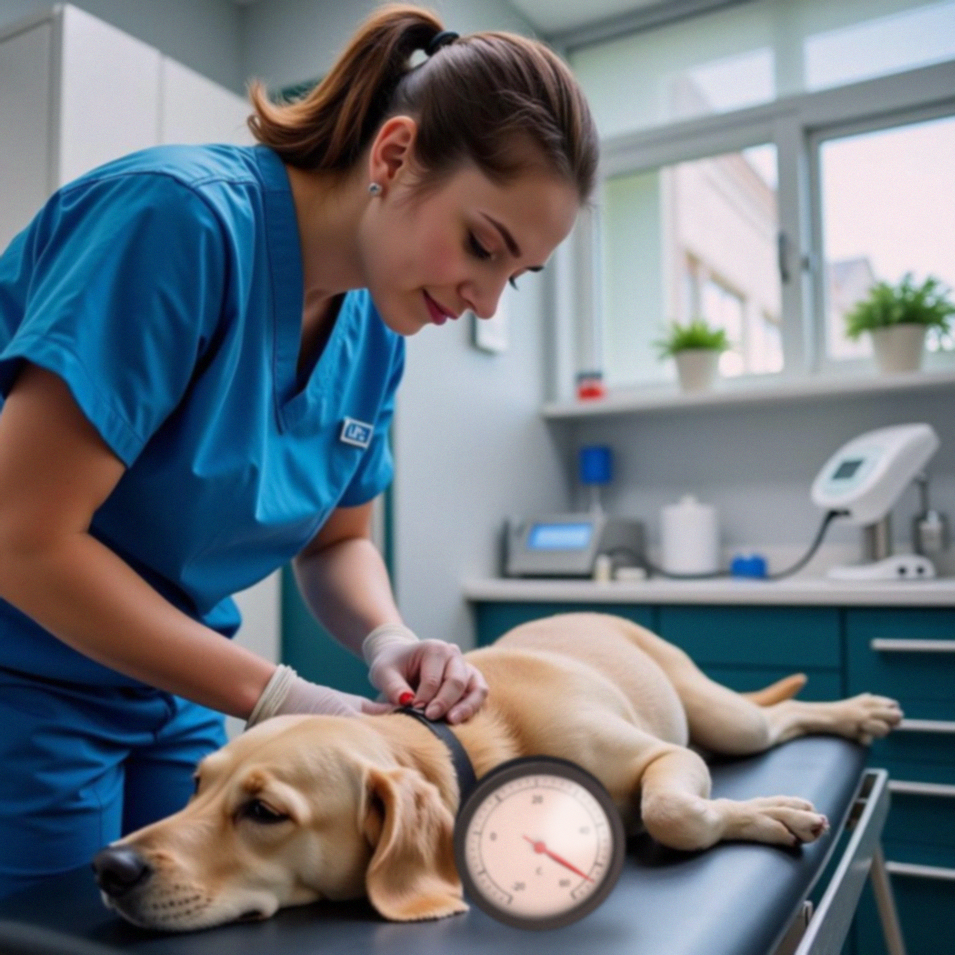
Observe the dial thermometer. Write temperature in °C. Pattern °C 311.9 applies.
°C 54
